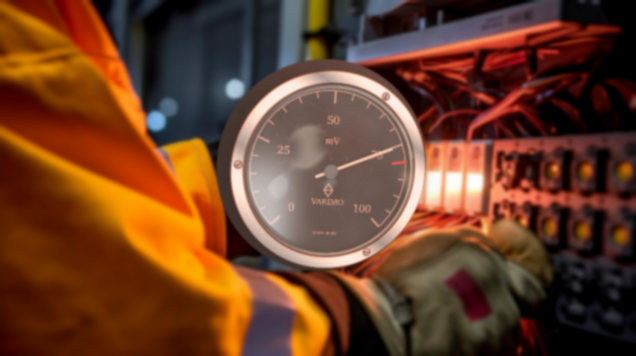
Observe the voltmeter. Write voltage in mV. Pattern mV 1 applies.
mV 75
